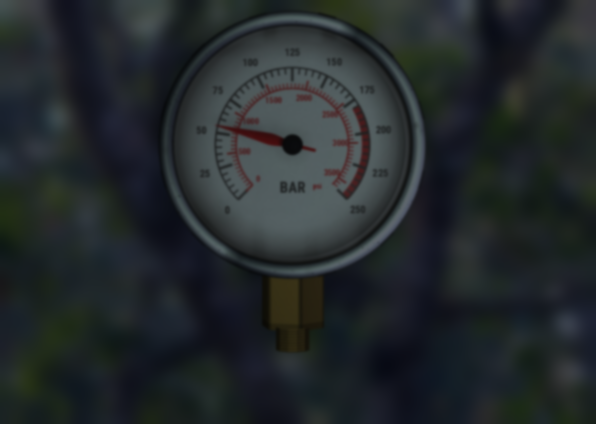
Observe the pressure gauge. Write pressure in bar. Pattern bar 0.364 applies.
bar 55
